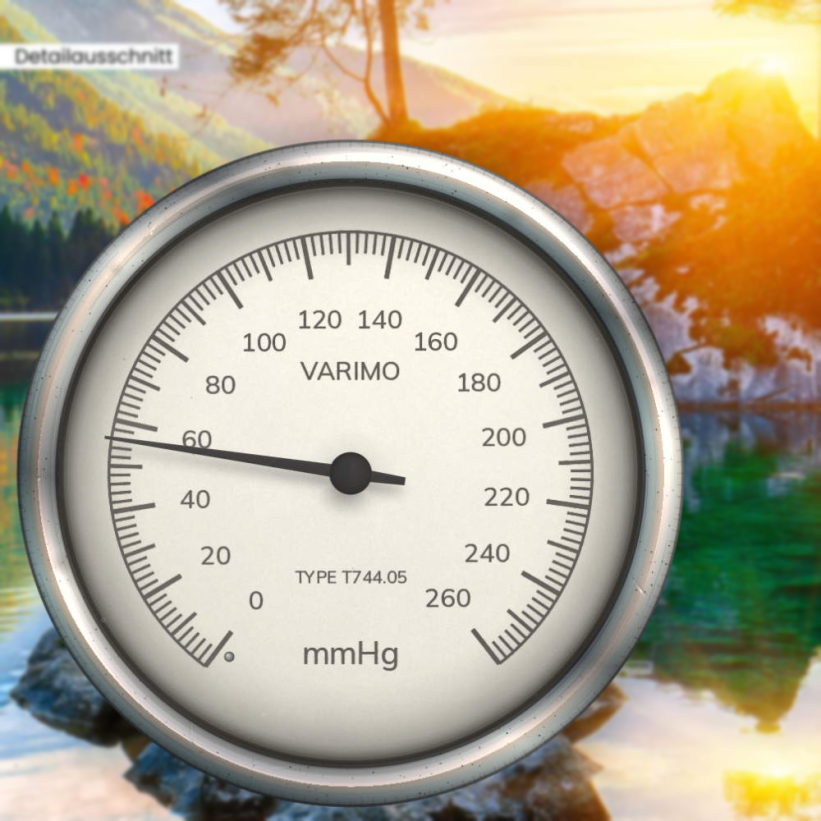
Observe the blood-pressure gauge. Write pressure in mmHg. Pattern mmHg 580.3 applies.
mmHg 56
